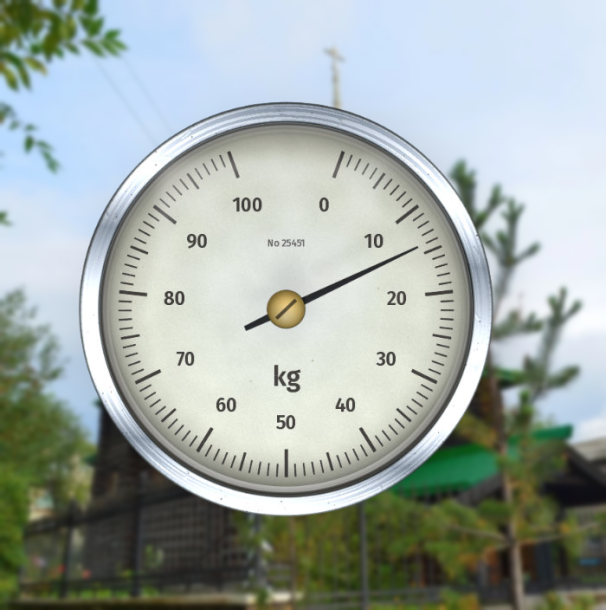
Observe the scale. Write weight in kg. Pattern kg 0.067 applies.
kg 14
